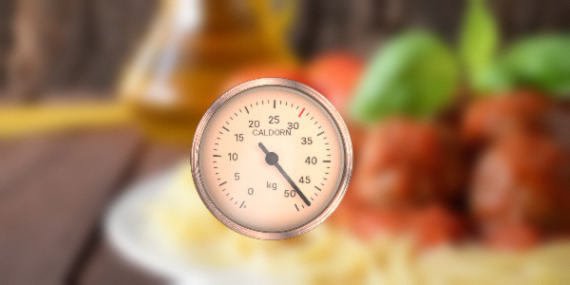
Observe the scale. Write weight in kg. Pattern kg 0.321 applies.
kg 48
